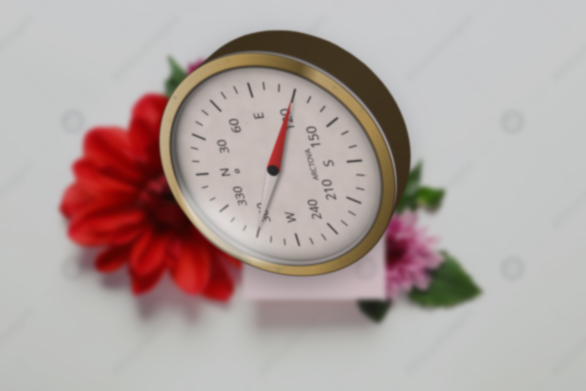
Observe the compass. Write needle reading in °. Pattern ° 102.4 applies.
° 120
